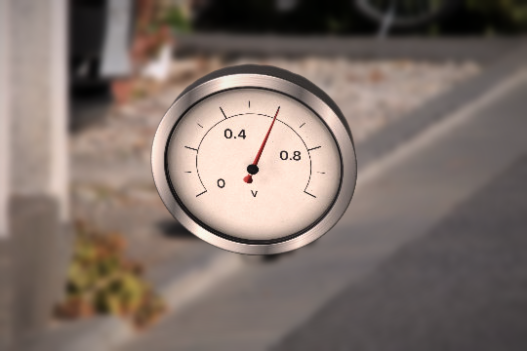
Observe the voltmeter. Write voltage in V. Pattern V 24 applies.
V 0.6
